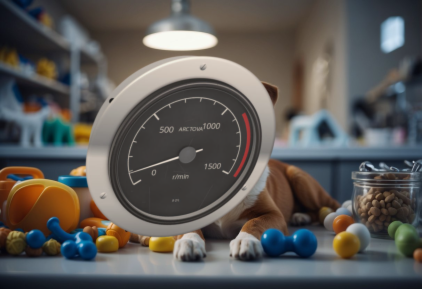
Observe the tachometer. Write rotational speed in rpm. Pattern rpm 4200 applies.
rpm 100
